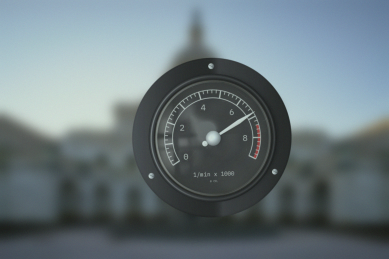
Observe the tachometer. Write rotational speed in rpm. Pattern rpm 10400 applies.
rpm 6800
